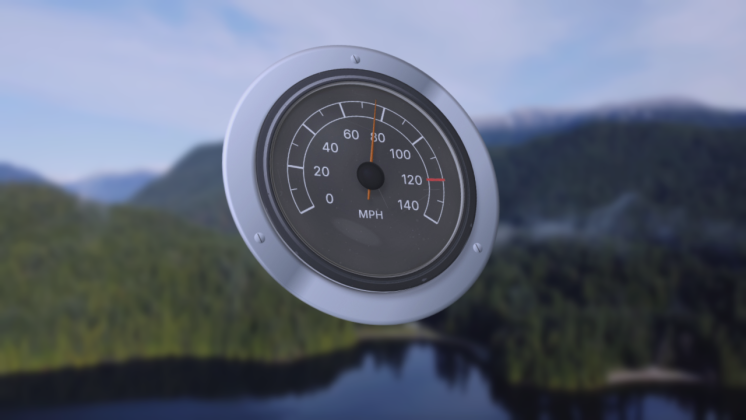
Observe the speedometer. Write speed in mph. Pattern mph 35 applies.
mph 75
